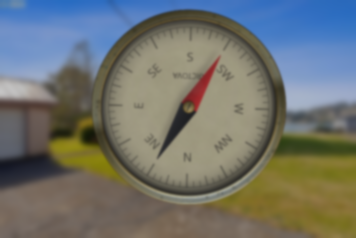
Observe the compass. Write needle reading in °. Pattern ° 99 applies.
° 210
